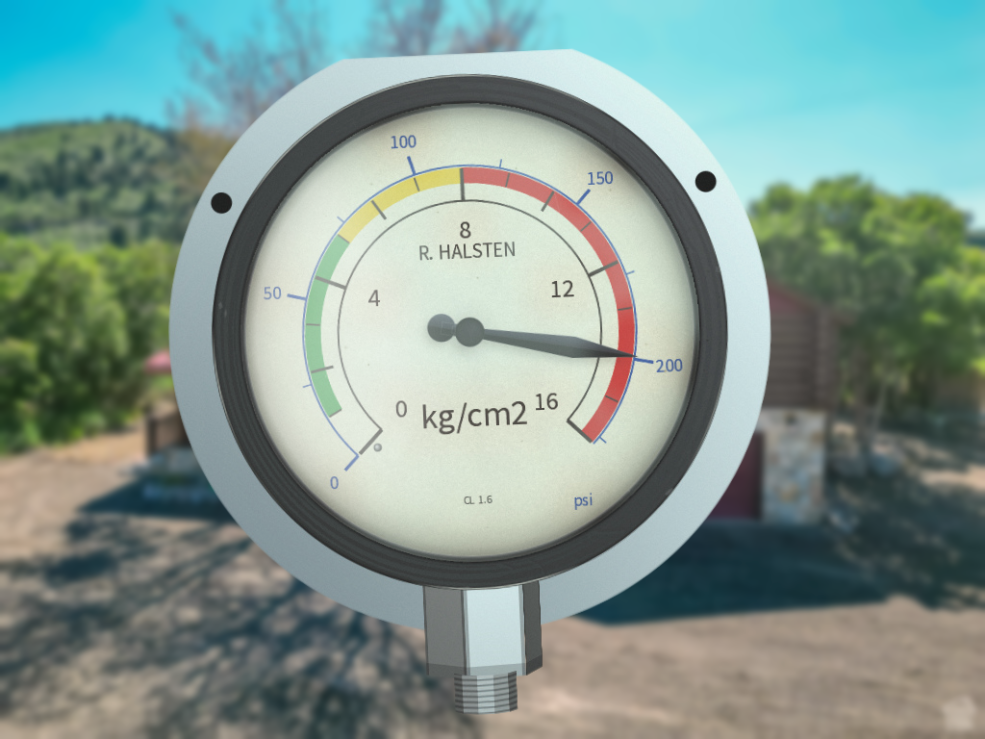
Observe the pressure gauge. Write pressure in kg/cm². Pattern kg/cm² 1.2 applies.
kg/cm² 14
